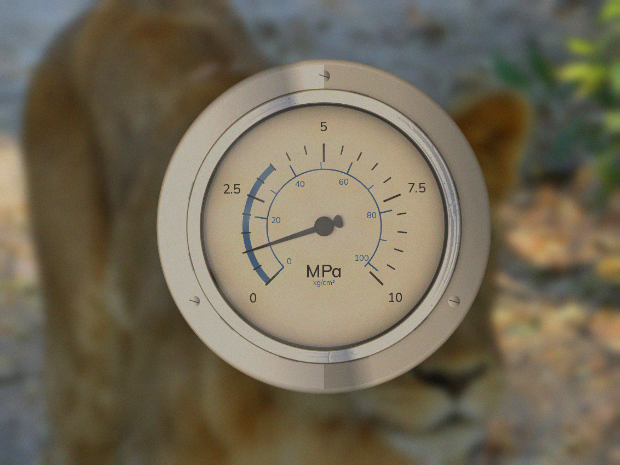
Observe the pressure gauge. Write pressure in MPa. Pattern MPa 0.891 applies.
MPa 1
